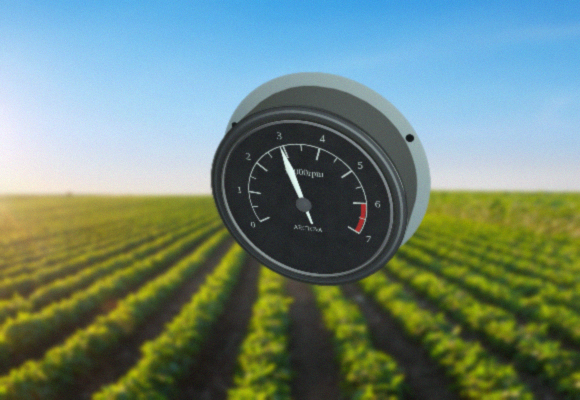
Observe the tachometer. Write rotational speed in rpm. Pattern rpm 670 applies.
rpm 3000
